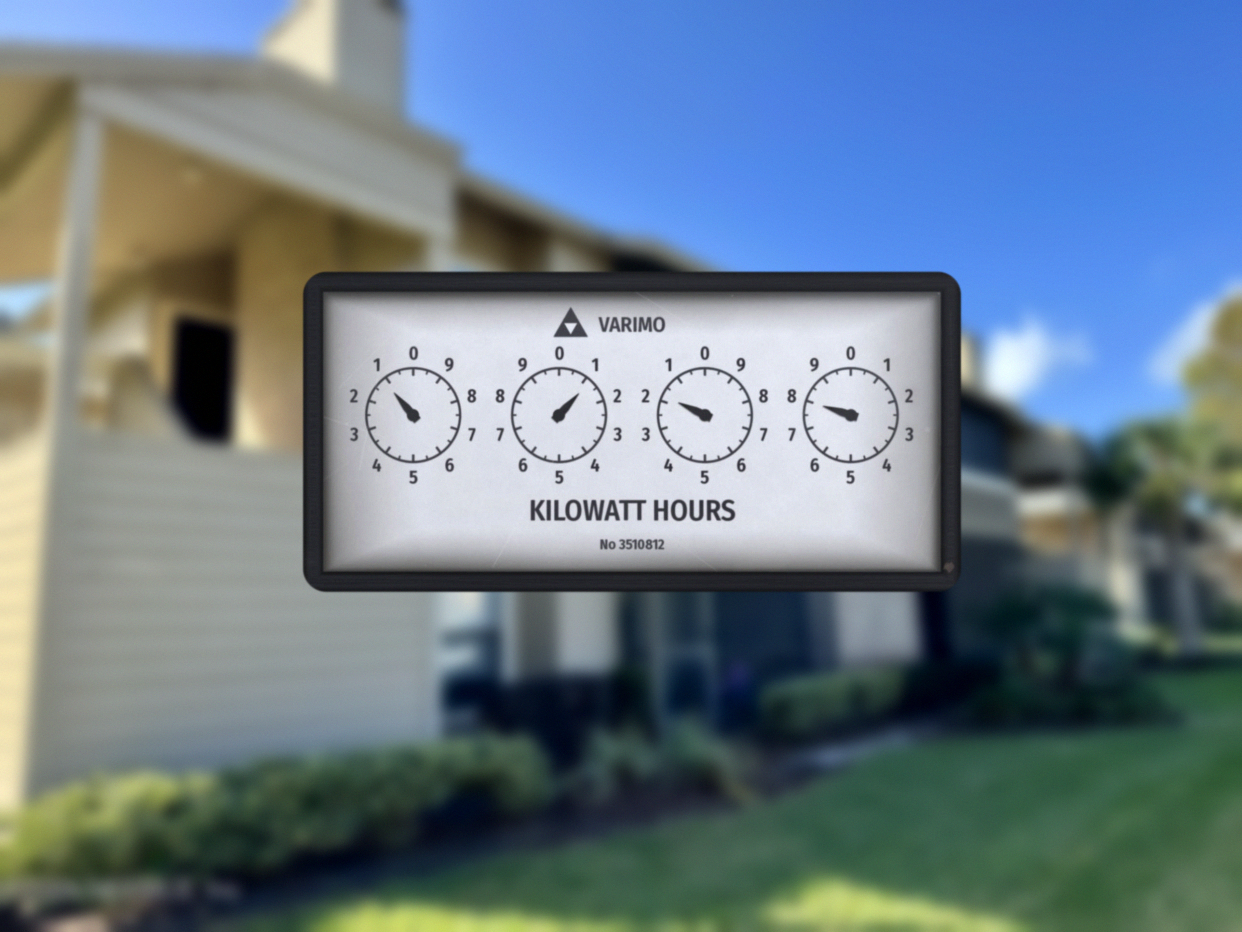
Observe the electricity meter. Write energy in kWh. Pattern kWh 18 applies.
kWh 1118
